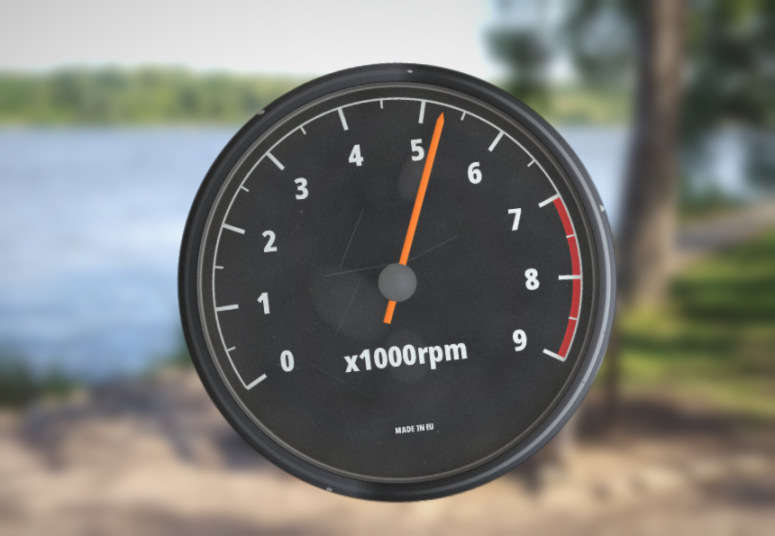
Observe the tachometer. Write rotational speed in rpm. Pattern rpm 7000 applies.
rpm 5250
